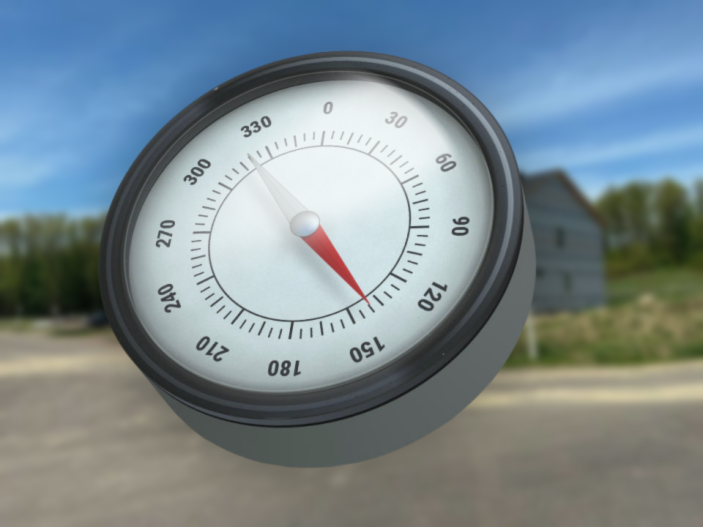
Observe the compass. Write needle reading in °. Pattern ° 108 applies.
° 140
